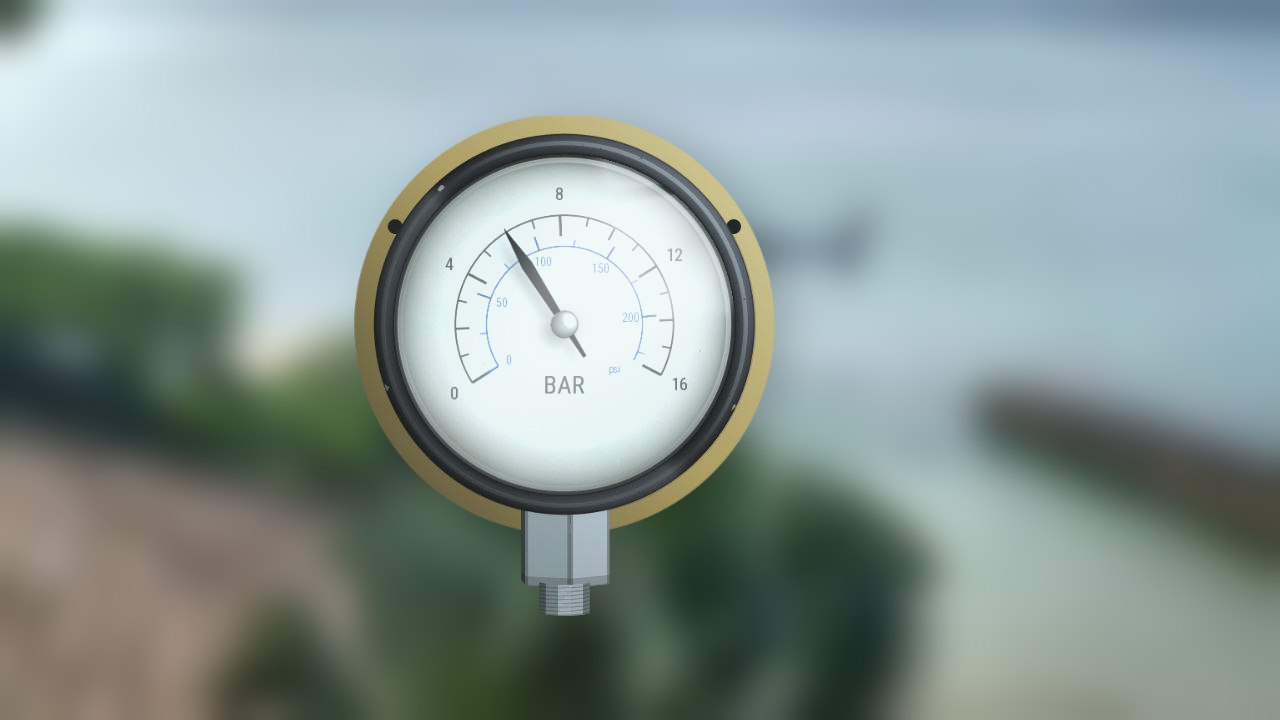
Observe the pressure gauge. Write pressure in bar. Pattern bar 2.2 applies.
bar 6
